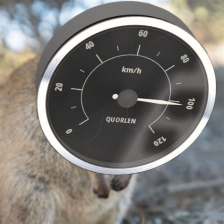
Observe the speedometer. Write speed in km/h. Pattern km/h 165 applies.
km/h 100
